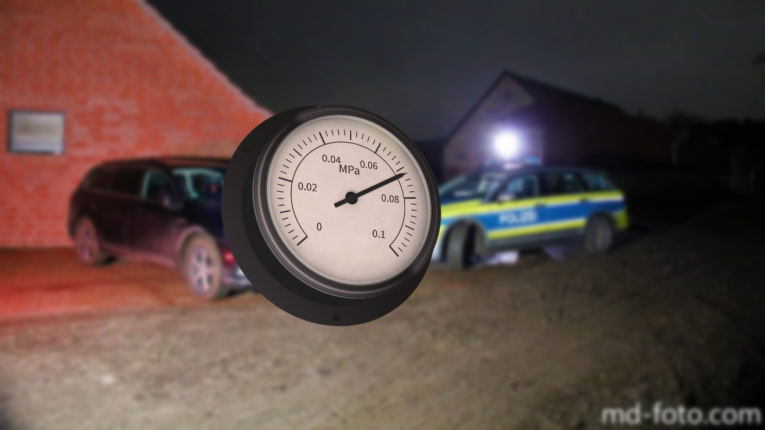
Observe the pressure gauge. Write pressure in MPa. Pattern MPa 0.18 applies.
MPa 0.072
